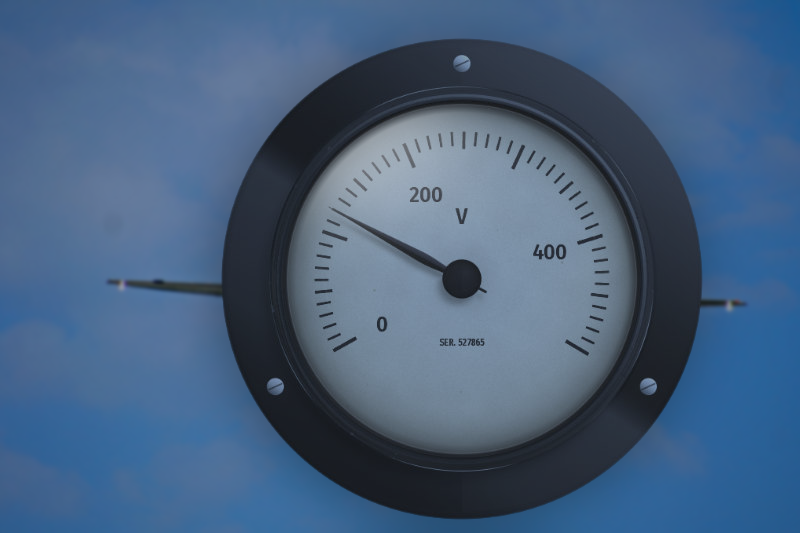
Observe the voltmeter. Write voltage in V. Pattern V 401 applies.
V 120
